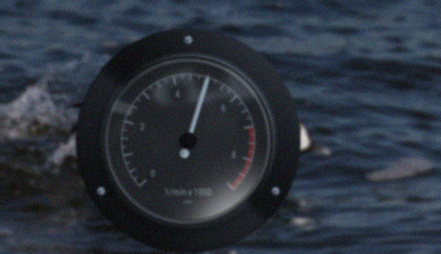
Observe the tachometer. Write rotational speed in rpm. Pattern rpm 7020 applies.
rpm 5000
